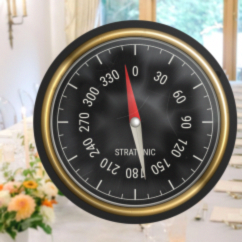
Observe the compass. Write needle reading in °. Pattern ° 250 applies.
° 350
